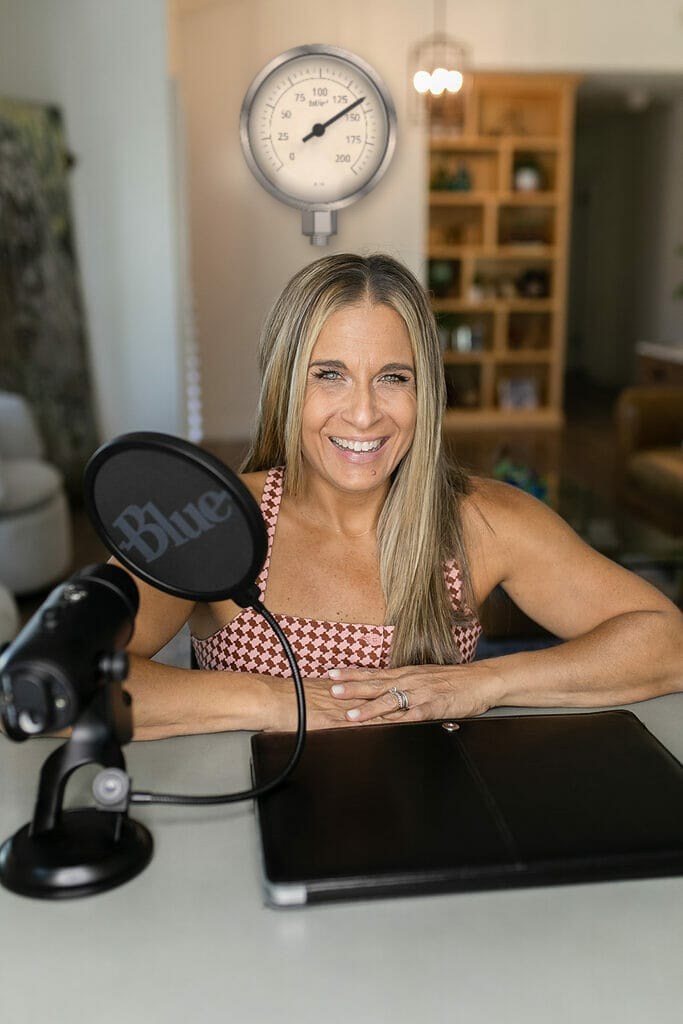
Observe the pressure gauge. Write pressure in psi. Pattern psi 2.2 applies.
psi 140
